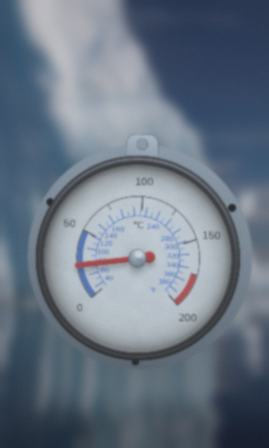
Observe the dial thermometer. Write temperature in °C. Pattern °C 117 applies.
°C 25
